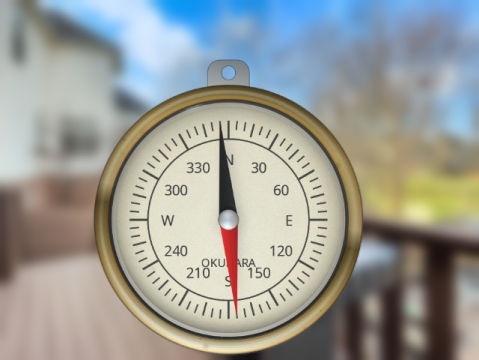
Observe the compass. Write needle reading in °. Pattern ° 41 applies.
° 175
